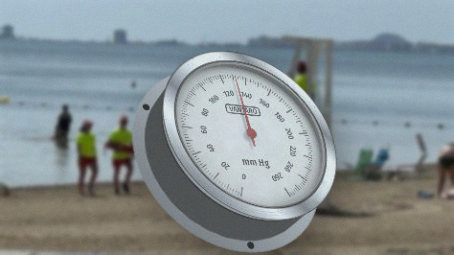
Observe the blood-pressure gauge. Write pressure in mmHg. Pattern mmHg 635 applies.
mmHg 130
